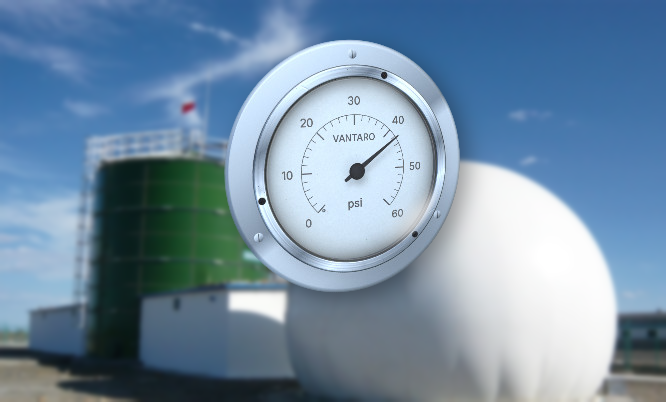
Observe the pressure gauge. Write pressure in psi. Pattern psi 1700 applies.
psi 42
